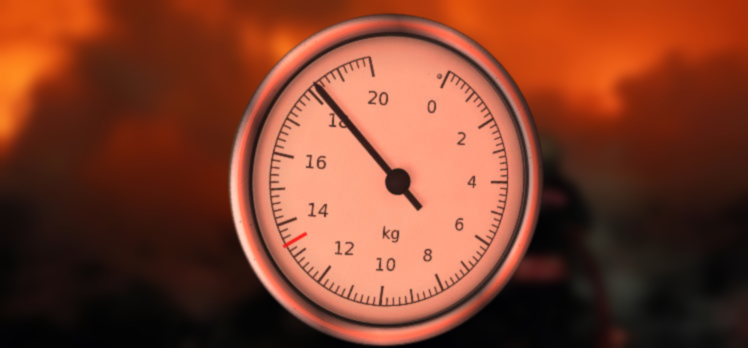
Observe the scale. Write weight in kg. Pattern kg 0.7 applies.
kg 18.2
